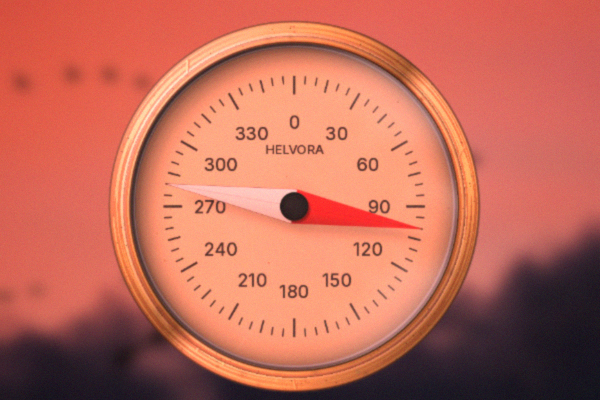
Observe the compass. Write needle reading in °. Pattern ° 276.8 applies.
° 100
